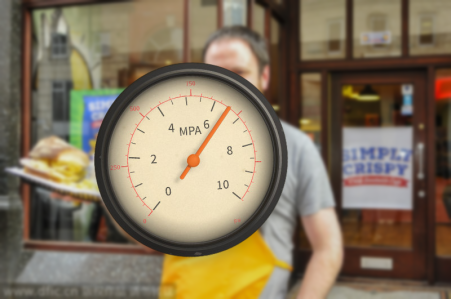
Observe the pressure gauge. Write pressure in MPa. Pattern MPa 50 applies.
MPa 6.5
